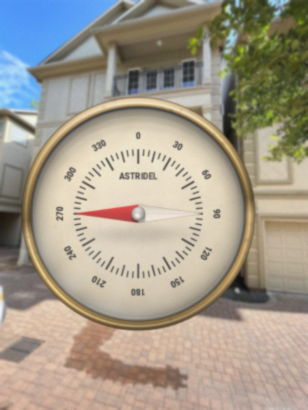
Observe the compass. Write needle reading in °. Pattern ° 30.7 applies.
° 270
